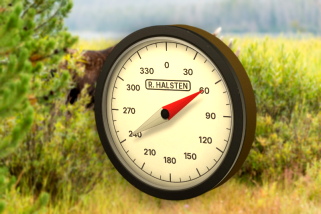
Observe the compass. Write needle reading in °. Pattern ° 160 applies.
° 60
